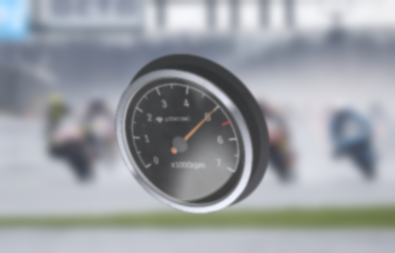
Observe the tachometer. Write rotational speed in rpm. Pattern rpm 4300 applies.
rpm 5000
